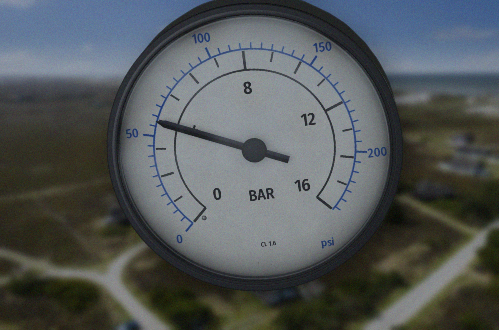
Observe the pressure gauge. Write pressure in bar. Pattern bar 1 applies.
bar 4
